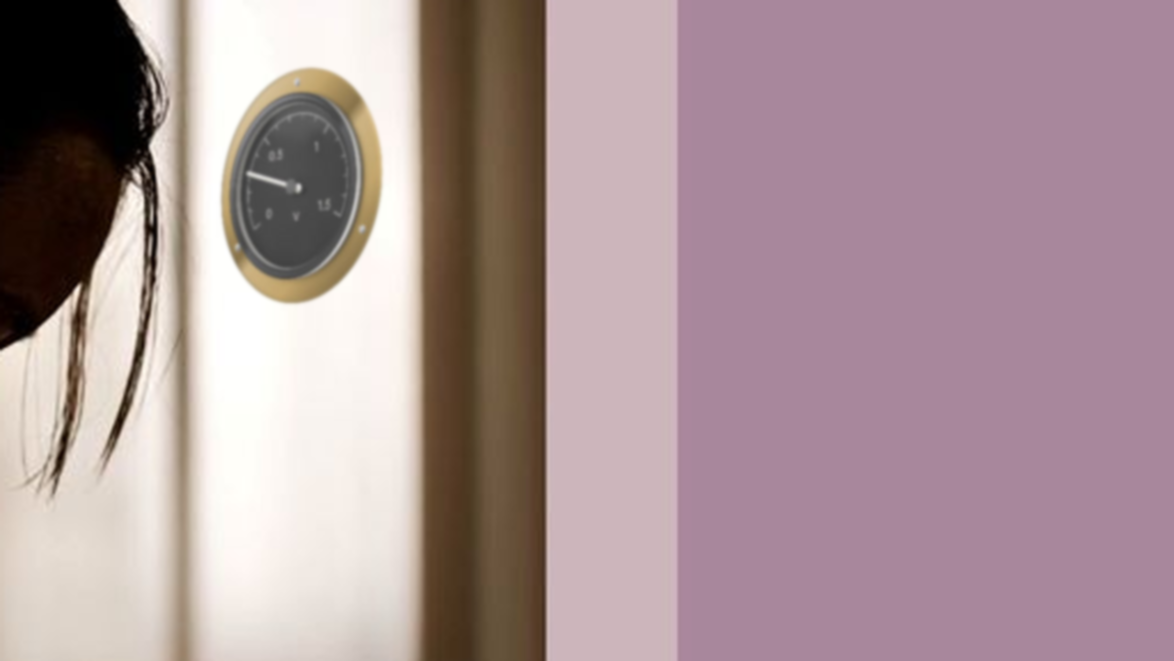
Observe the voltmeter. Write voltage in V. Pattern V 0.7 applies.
V 0.3
